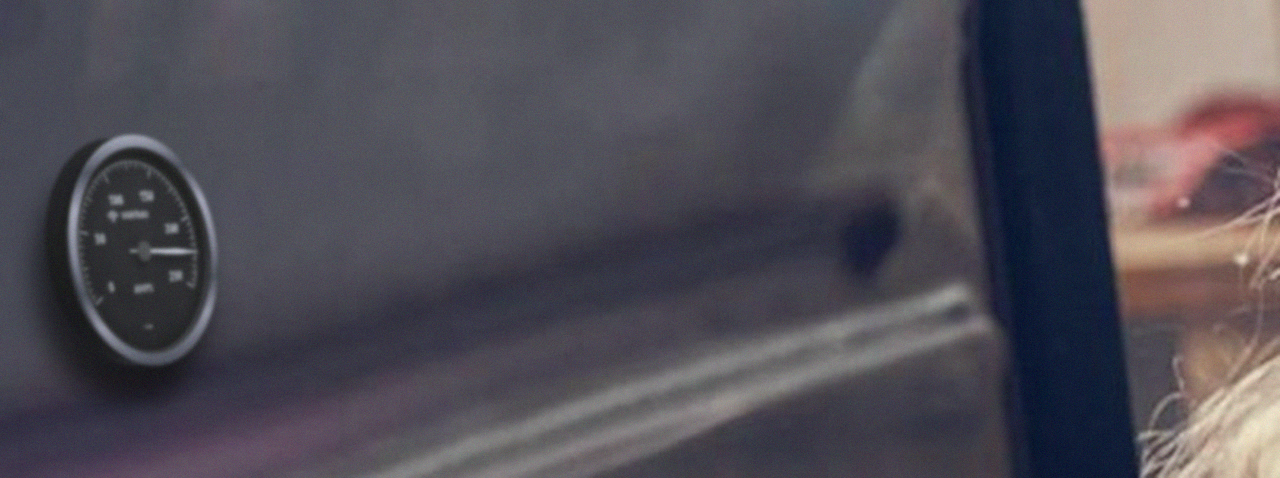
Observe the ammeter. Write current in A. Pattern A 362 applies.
A 225
